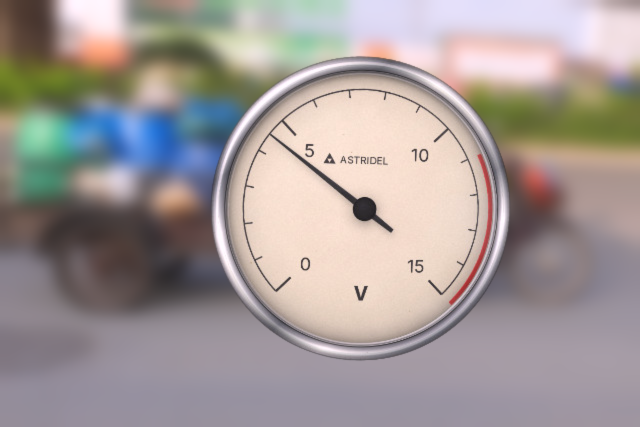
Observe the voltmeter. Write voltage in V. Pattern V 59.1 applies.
V 4.5
